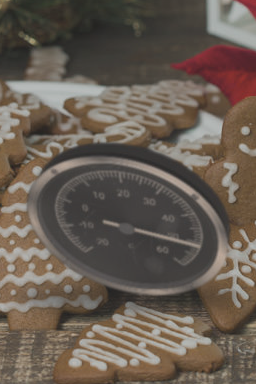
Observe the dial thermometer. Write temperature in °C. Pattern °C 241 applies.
°C 50
